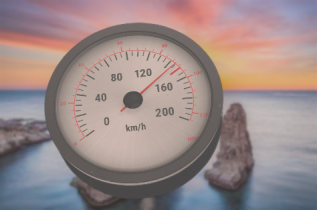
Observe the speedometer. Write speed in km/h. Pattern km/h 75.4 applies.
km/h 145
